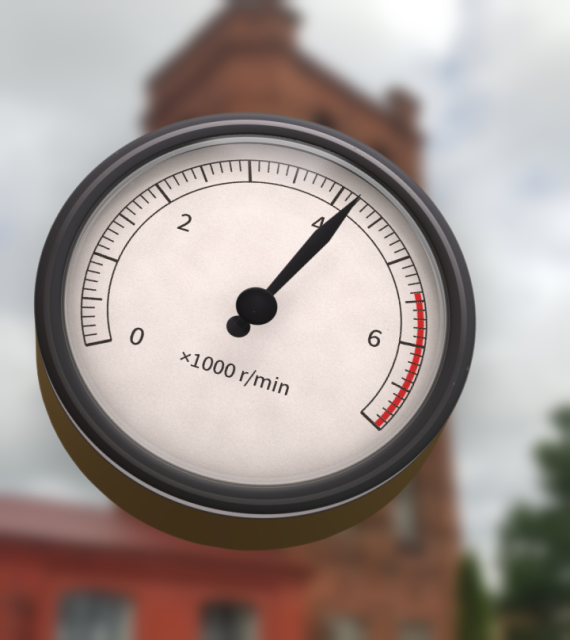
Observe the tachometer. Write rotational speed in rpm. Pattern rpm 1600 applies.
rpm 4200
